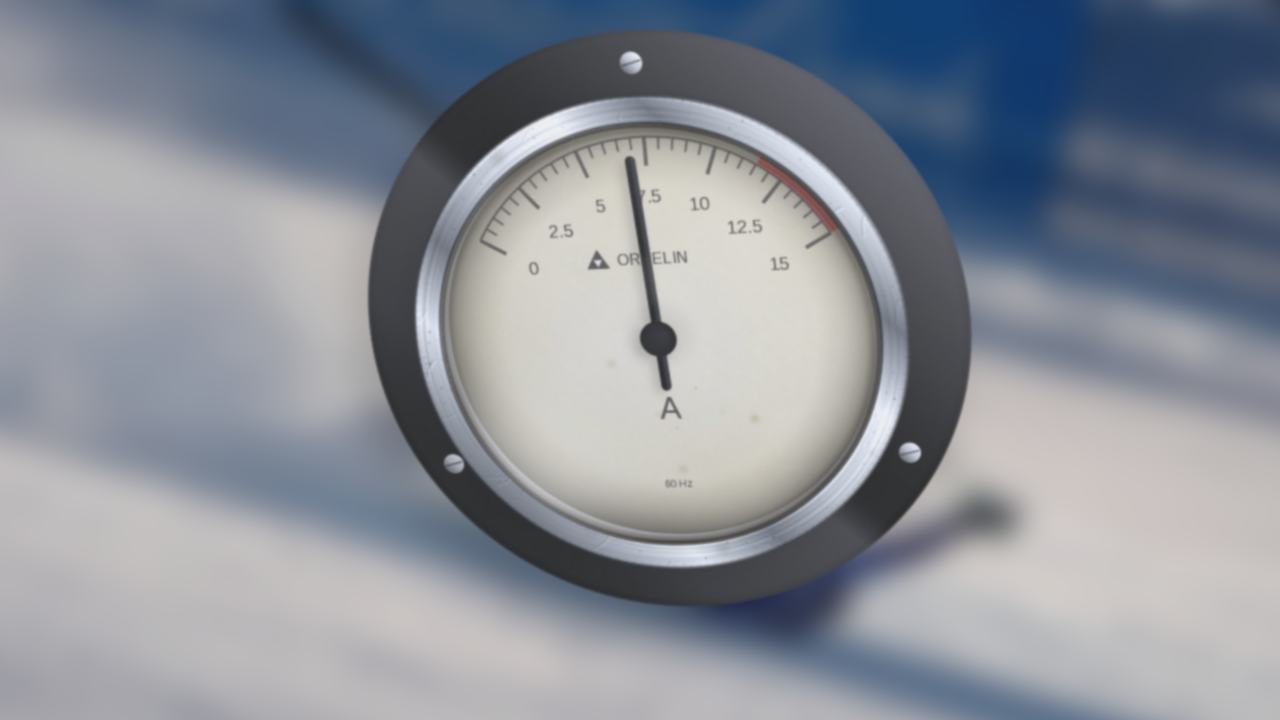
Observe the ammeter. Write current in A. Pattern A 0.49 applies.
A 7
